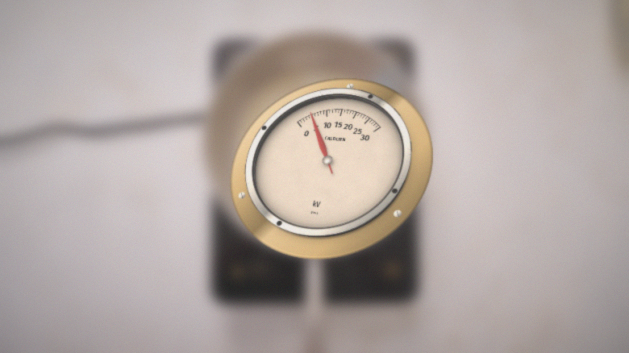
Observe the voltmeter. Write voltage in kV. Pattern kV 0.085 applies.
kV 5
